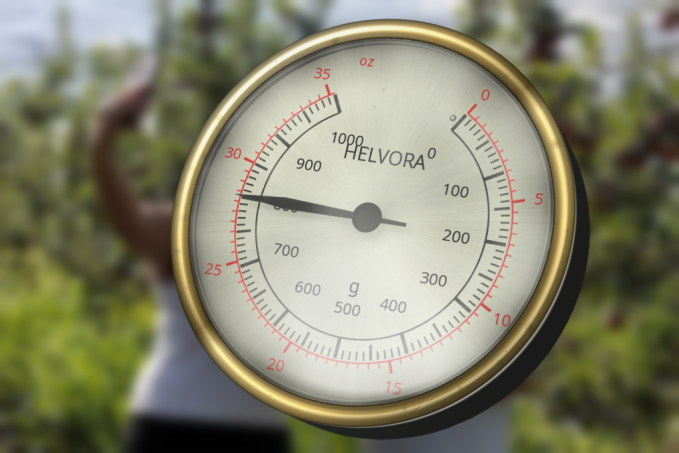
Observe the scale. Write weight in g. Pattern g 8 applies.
g 800
